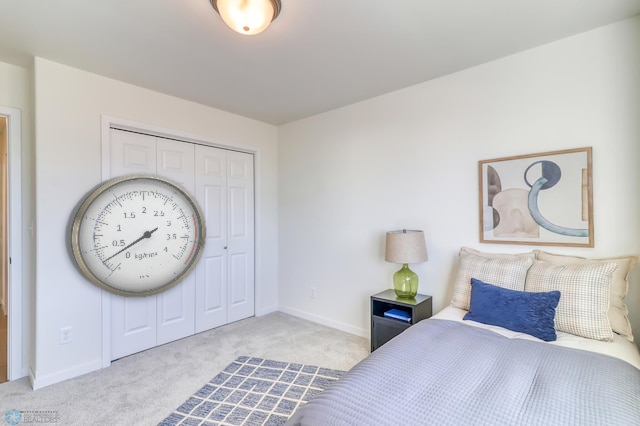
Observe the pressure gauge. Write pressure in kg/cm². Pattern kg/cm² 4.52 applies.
kg/cm² 0.25
